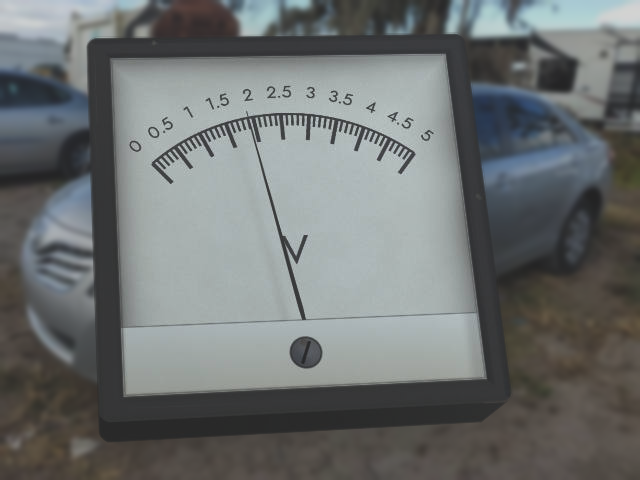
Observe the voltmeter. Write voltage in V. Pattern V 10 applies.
V 1.9
